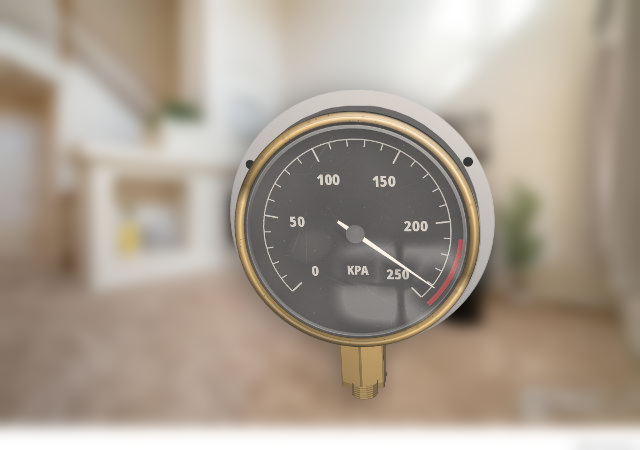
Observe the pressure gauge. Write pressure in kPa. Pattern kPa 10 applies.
kPa 240
